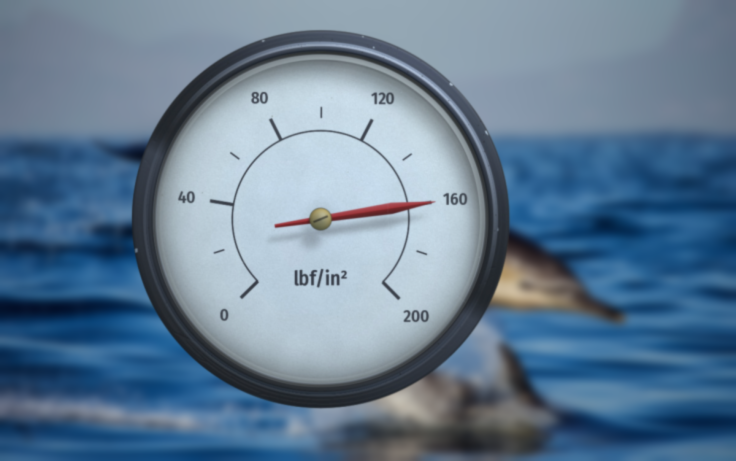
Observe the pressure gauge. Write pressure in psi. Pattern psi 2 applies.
psi 160
